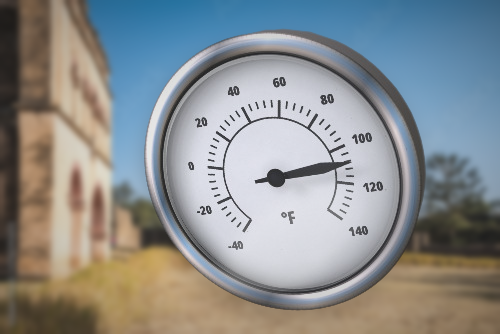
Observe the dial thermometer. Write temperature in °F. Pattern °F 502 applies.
°F 108
